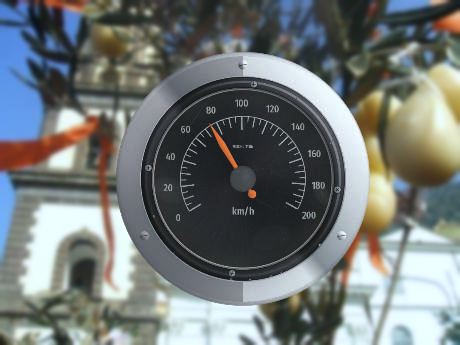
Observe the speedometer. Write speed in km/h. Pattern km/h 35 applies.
km/h 75
